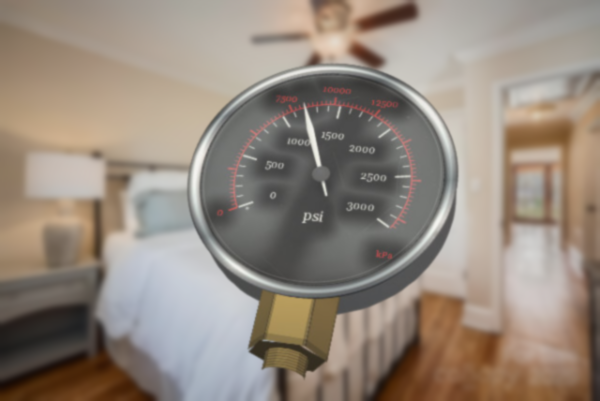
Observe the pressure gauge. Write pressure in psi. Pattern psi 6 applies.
psi 1200
